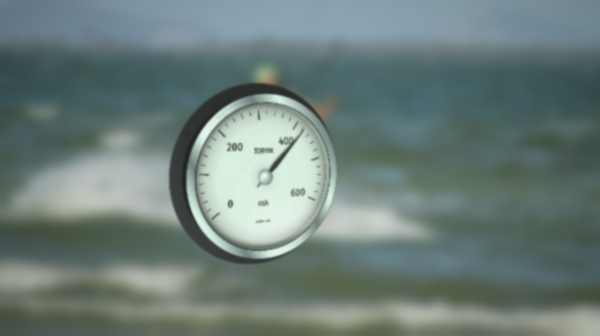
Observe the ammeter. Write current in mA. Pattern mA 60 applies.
mA 420
